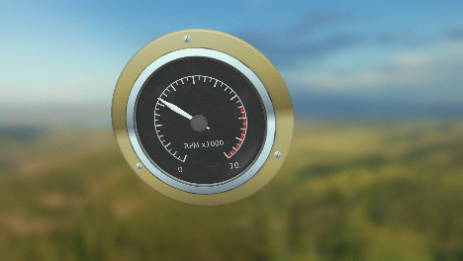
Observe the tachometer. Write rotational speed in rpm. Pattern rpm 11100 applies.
rpm 3250
